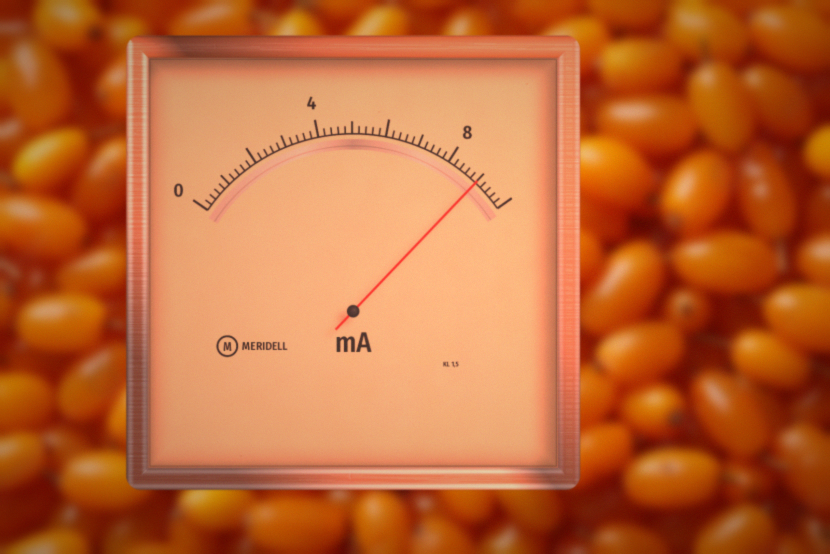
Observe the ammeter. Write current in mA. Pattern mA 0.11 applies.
mA 9
